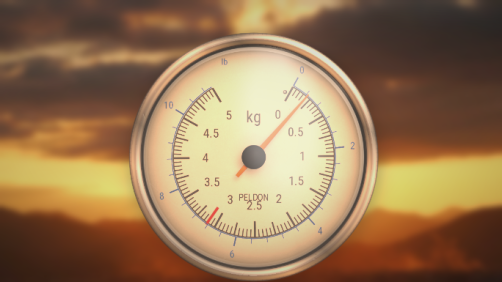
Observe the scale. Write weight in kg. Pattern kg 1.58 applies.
kg 0.2
